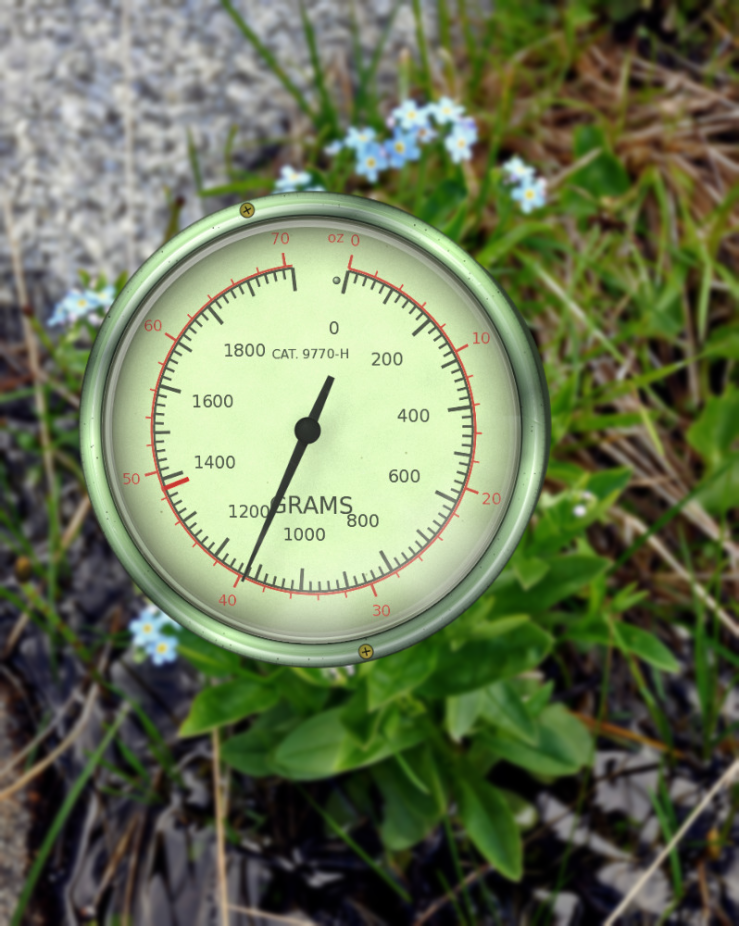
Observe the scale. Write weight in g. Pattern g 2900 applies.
g 1120
